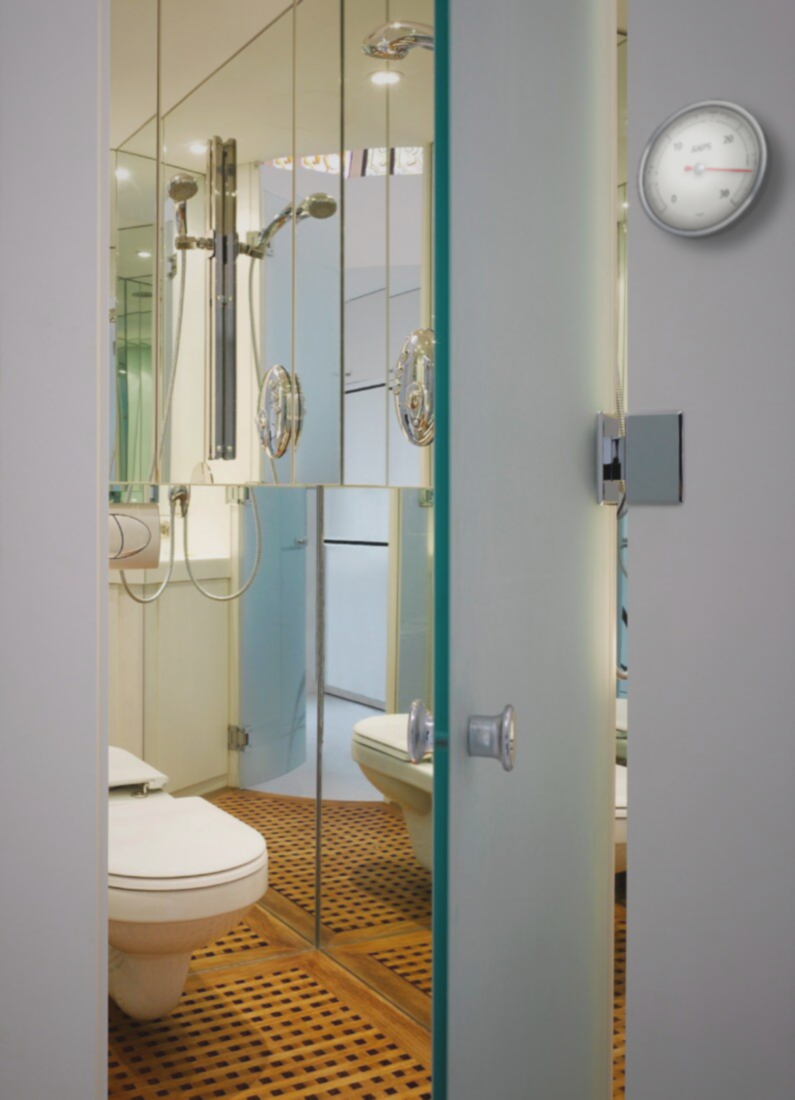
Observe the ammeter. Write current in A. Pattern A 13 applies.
A 26
